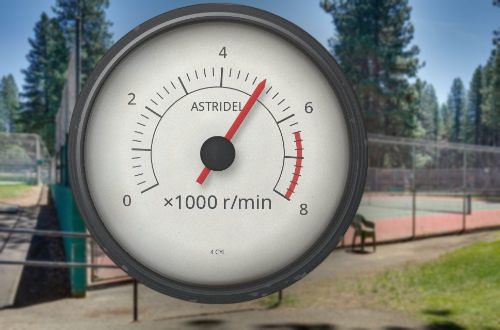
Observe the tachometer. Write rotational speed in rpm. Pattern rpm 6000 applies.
rpm 5000
